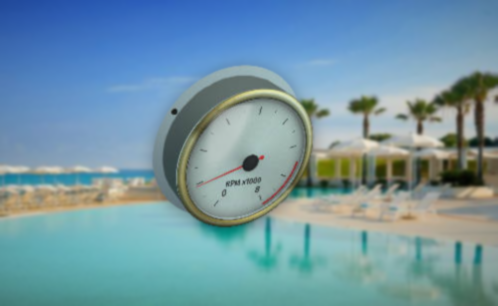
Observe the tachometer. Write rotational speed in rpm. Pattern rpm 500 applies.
rpm 1000
